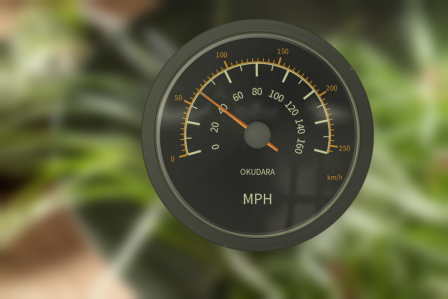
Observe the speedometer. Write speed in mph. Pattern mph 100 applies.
mph 40
